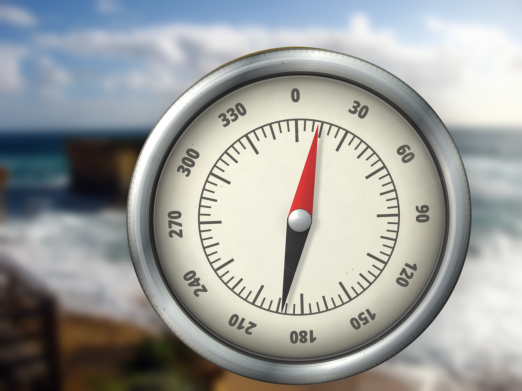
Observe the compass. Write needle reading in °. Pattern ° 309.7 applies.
° 12.5
